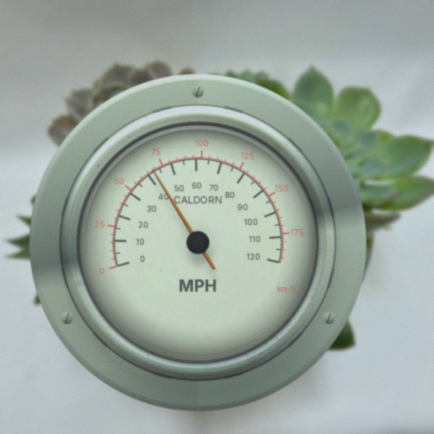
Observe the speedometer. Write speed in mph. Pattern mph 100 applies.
mph 42.5
